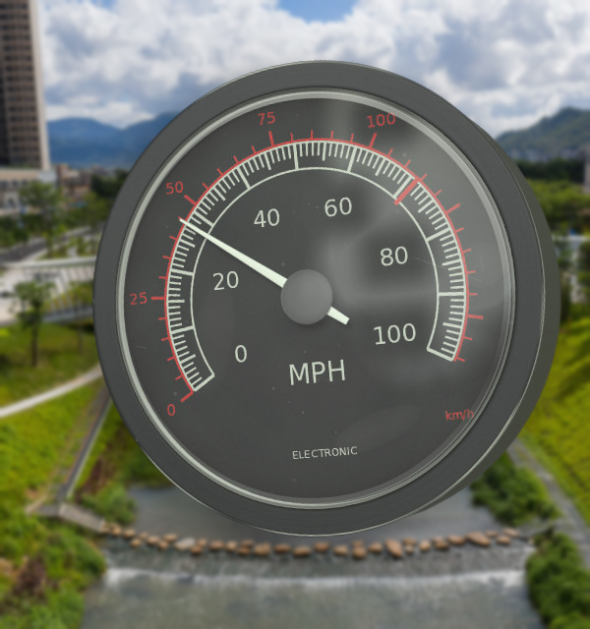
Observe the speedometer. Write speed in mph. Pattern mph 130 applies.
mph 28
